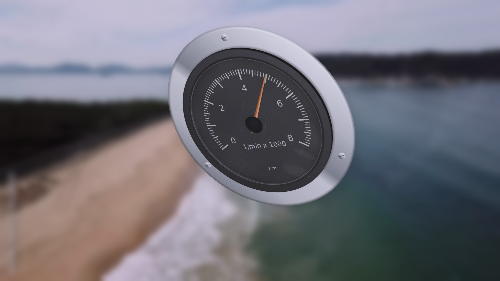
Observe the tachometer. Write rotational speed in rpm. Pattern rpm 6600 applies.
rpm 5000
